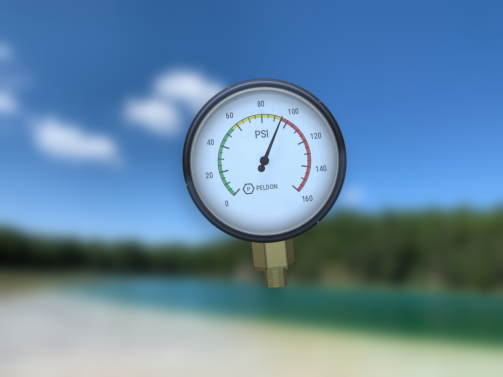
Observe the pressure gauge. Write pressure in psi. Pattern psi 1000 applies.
psi 95
